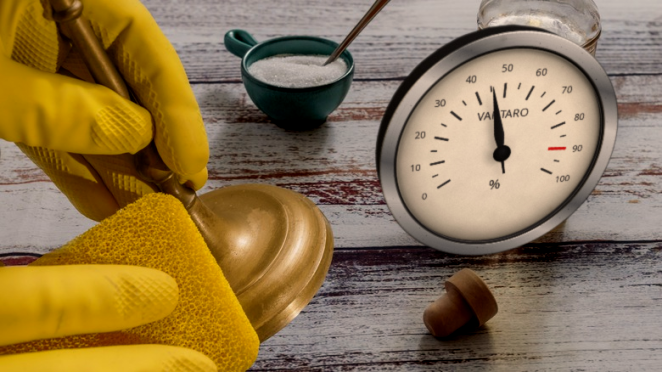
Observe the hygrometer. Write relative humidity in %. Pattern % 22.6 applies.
% 45
